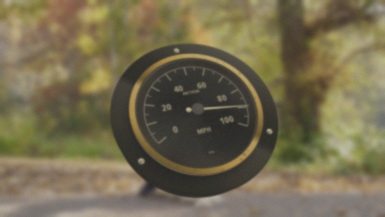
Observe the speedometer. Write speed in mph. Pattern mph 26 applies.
mph 90
